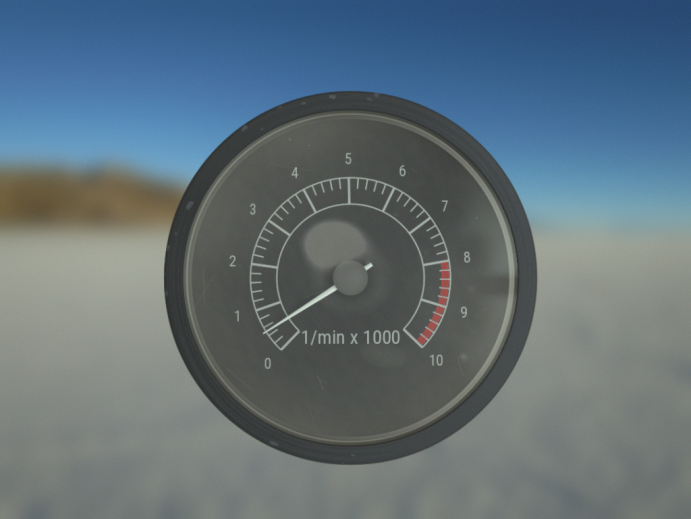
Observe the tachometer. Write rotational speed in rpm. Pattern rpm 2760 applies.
rpm 500
